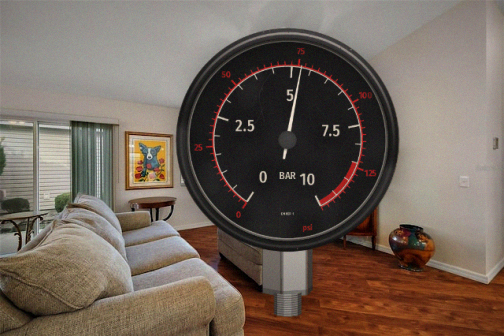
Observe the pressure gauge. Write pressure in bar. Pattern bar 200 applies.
bar 5.25
